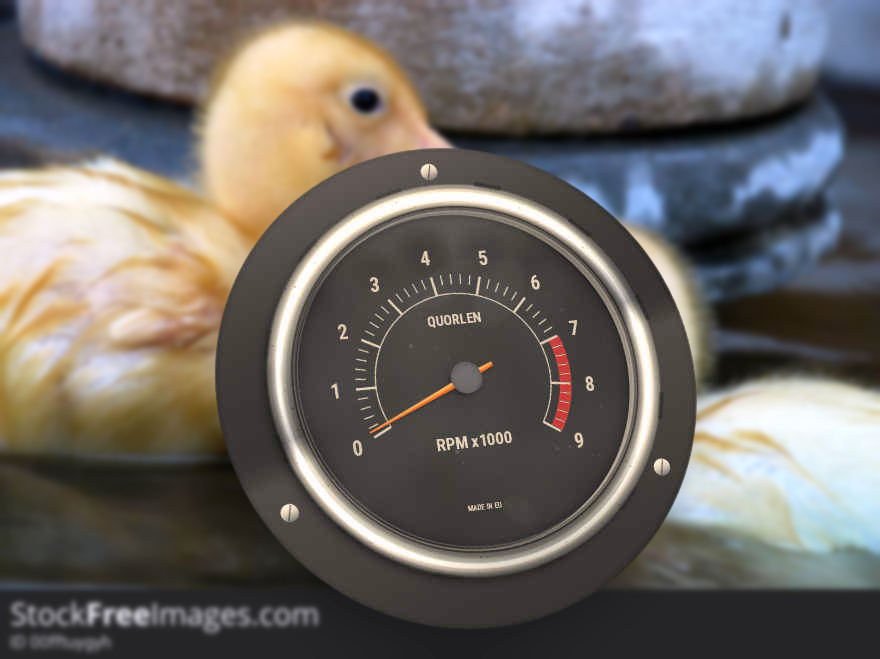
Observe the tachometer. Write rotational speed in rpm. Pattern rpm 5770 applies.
rpm 100
